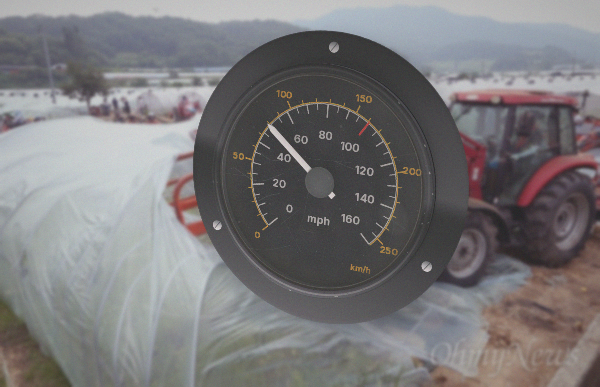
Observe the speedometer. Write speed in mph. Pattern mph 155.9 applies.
mph 50
